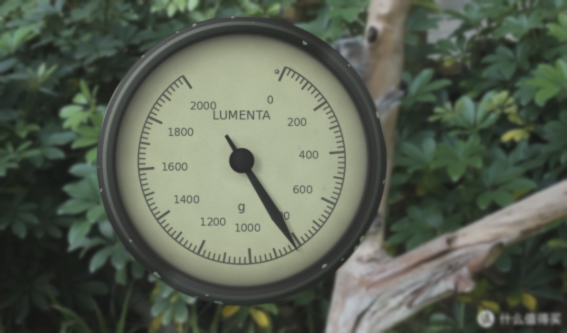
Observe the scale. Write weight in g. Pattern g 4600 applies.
g 820
